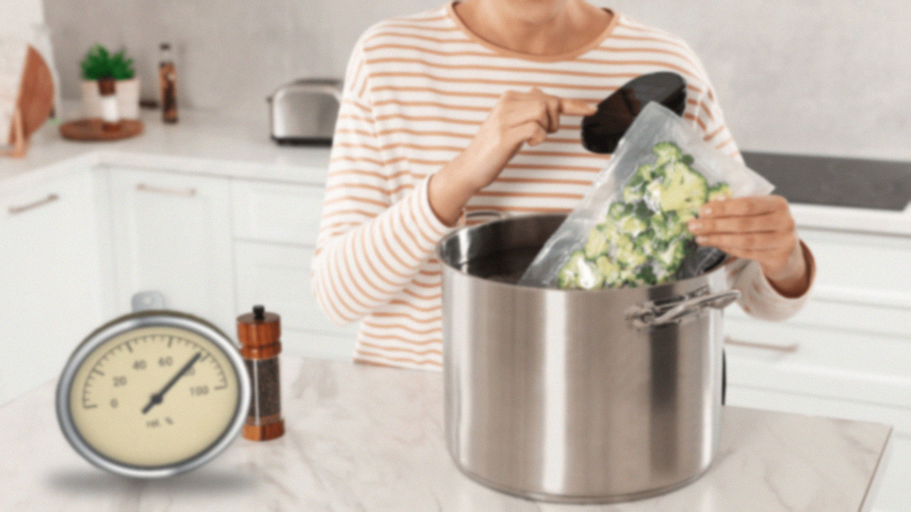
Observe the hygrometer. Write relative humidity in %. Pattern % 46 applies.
% 76
